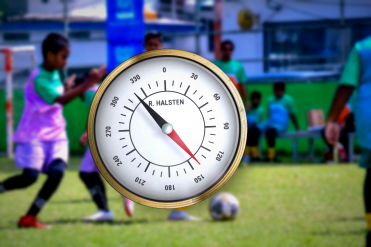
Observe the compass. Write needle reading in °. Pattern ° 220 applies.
° 140
